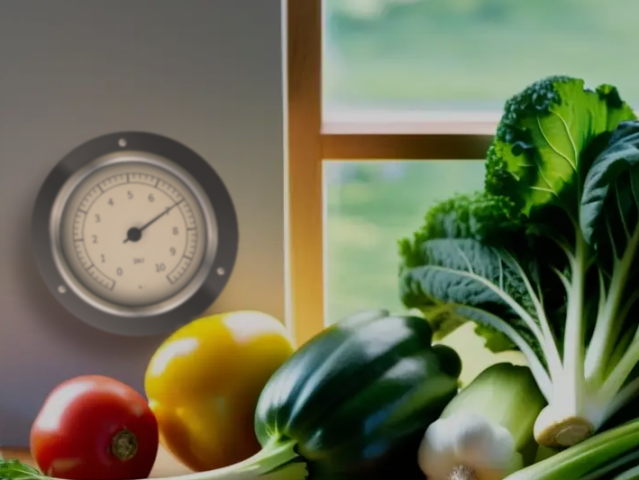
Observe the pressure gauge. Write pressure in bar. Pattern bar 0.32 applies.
bar 7
